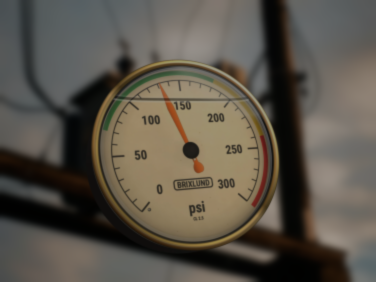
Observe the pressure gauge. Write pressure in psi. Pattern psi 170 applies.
psi 130
